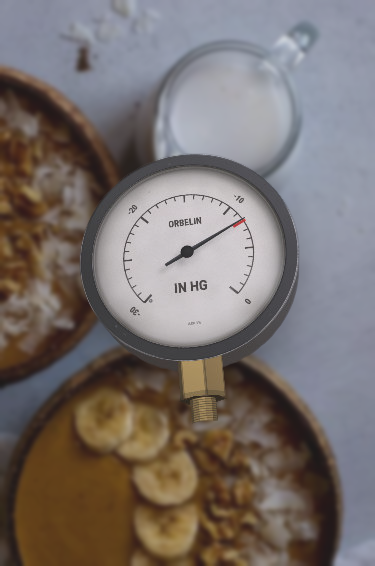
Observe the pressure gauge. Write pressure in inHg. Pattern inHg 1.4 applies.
inHg -8
